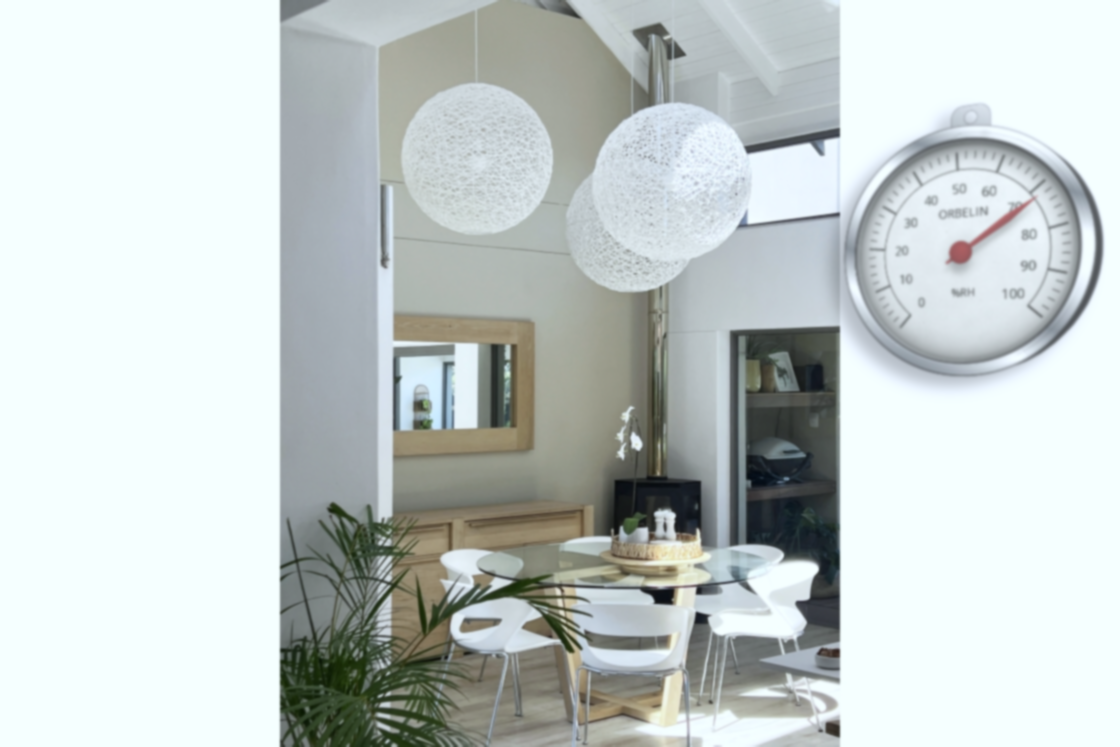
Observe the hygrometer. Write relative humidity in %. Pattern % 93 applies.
% 72
